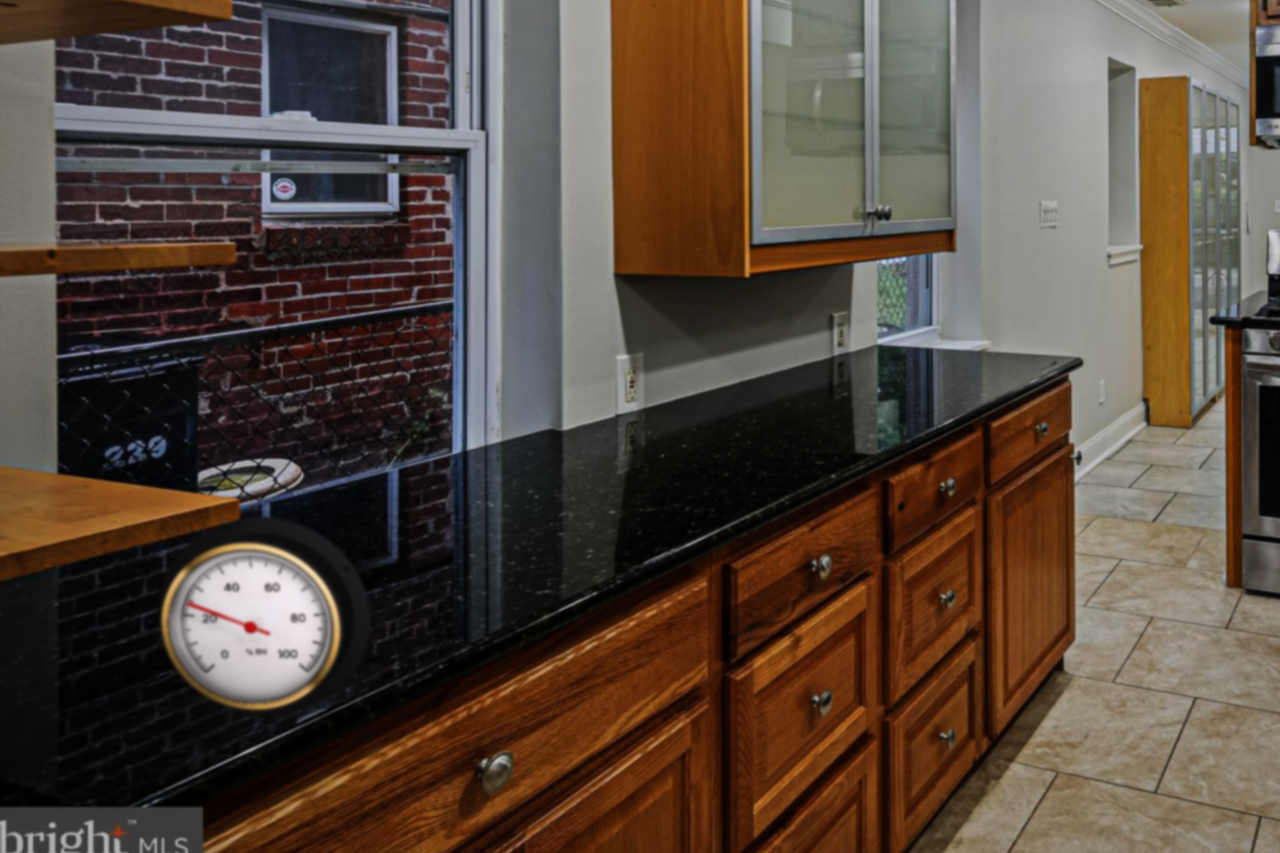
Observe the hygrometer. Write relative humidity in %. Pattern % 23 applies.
% 25
